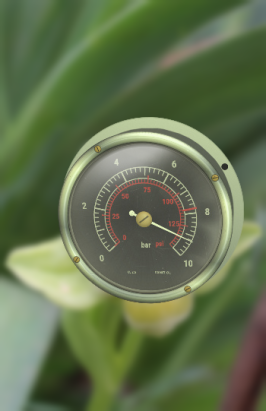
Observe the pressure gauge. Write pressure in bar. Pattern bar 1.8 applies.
bar 9.2
